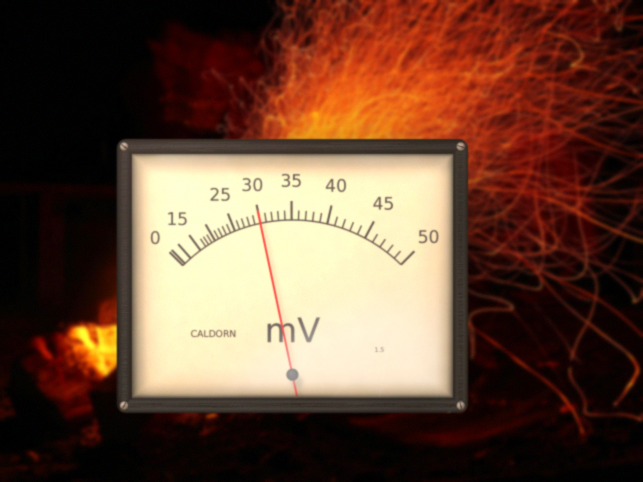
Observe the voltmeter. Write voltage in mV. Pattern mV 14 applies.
mV 30
